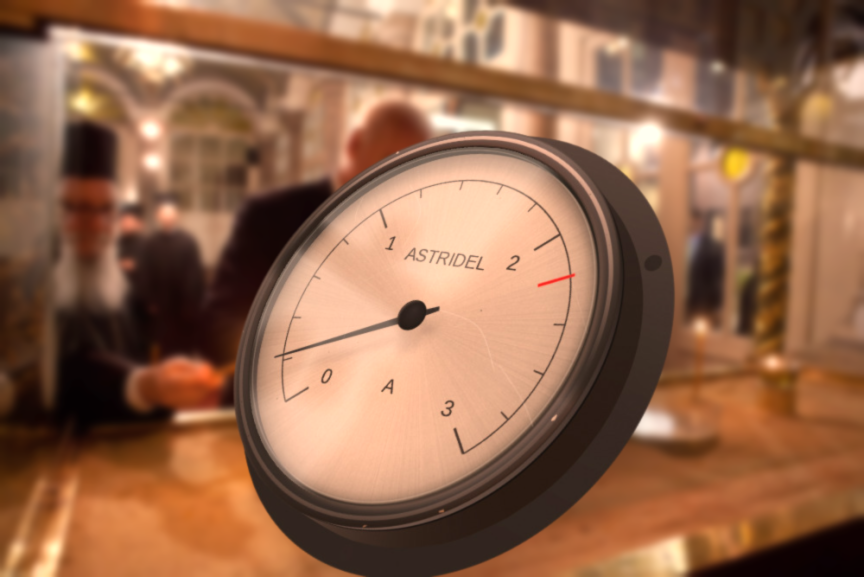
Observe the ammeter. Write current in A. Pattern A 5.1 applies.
A 0.2
